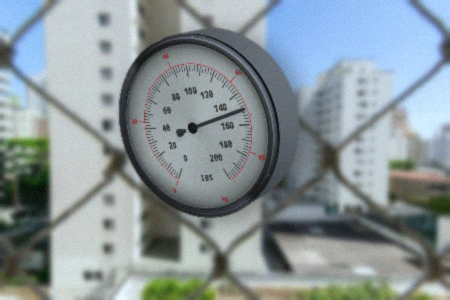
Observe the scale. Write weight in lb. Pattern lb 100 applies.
lb 150
